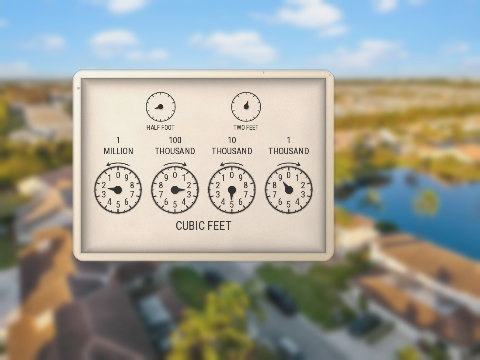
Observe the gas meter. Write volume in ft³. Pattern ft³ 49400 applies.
ft³ 224900
